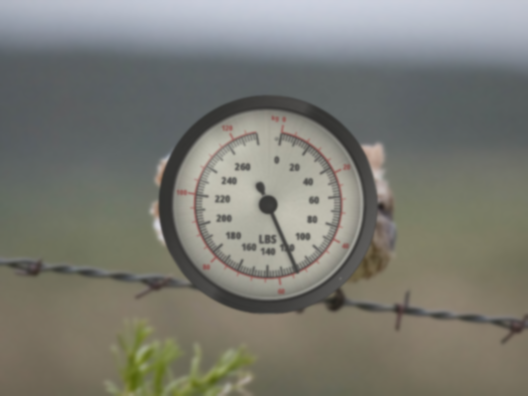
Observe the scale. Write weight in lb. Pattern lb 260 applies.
lb 120
